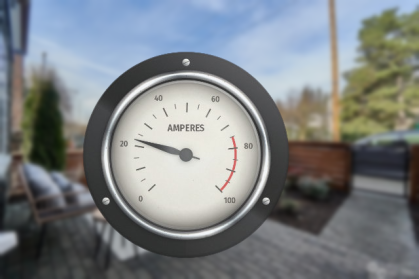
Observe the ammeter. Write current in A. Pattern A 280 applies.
A 22.5
